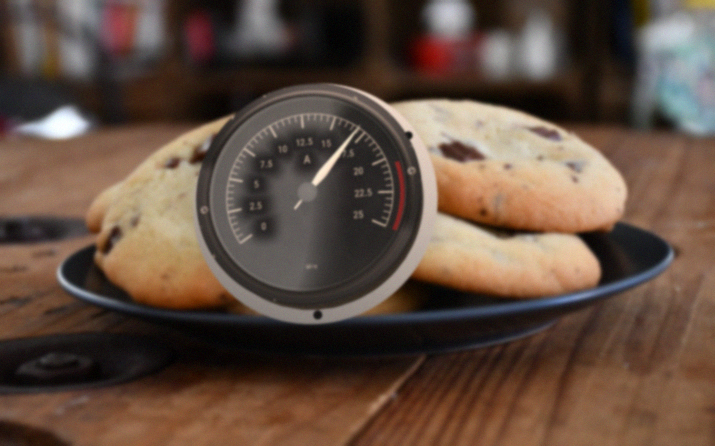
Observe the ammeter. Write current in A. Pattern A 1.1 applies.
A 17
